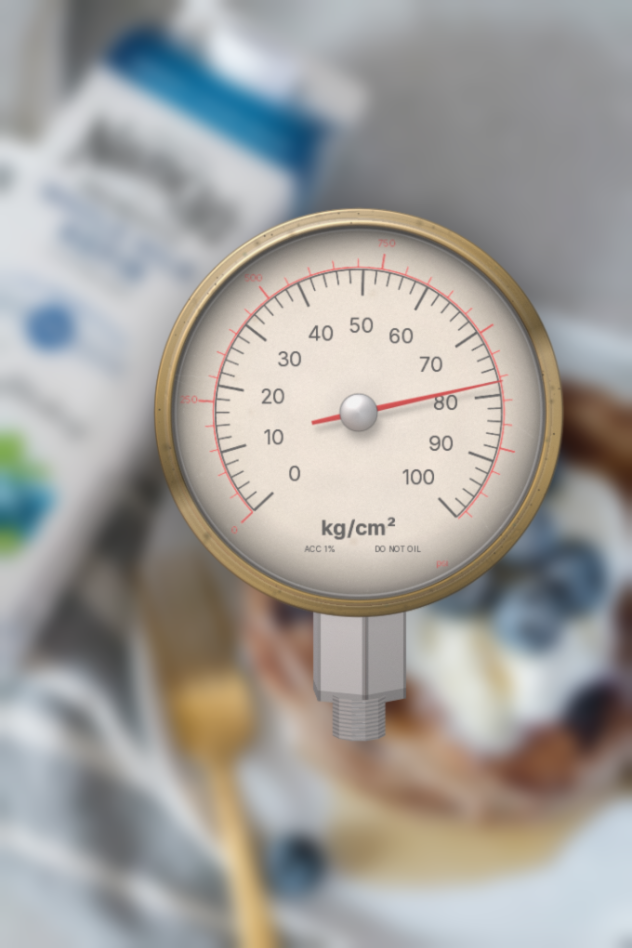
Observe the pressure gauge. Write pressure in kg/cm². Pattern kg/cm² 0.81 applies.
kg/cm² 78
